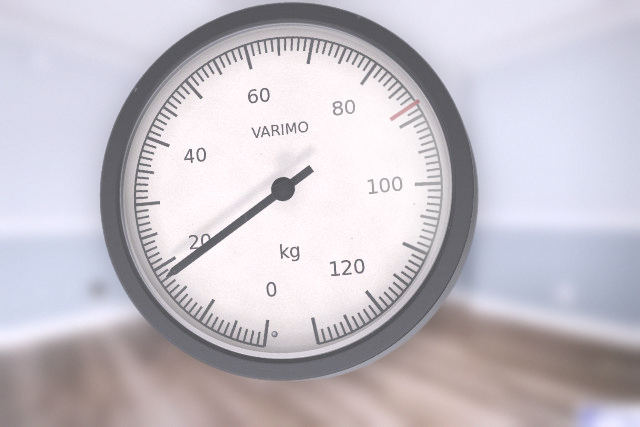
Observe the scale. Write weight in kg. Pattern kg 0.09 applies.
kg 18
